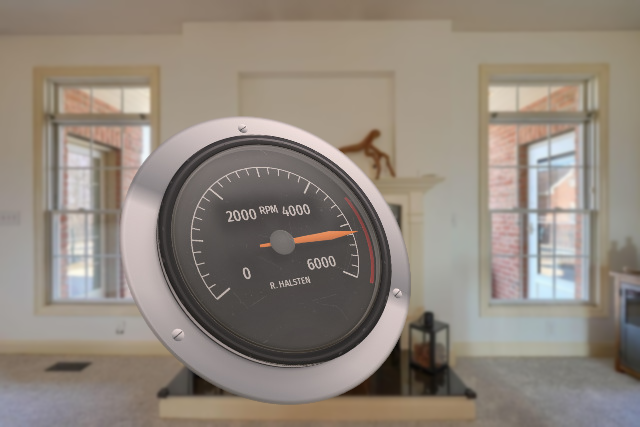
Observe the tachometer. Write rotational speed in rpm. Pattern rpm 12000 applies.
rpm 5200
